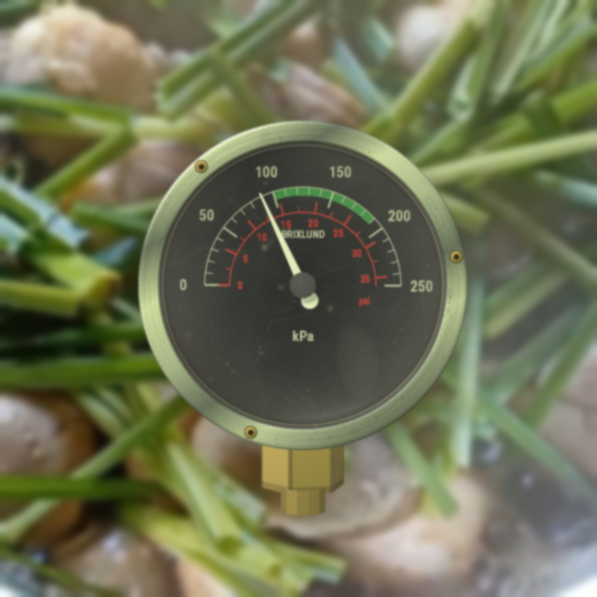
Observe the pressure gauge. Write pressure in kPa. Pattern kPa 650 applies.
kPa 90
